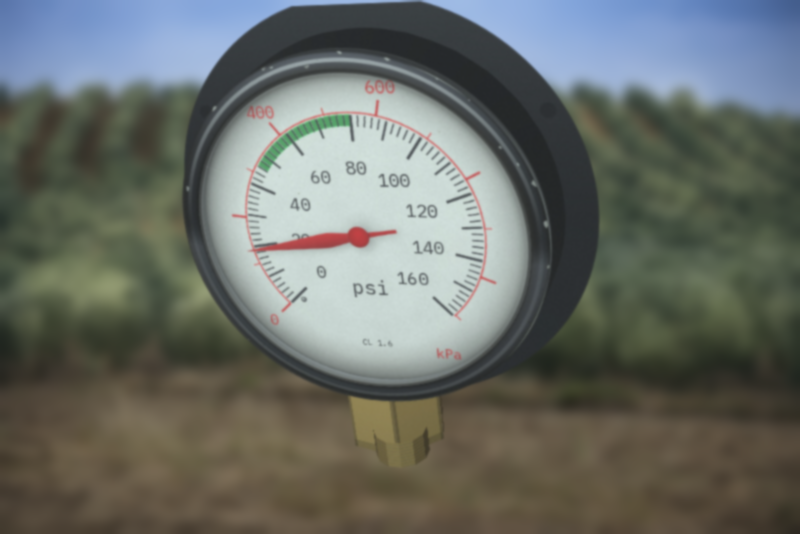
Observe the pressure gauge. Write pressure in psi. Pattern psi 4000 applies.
psi 20
